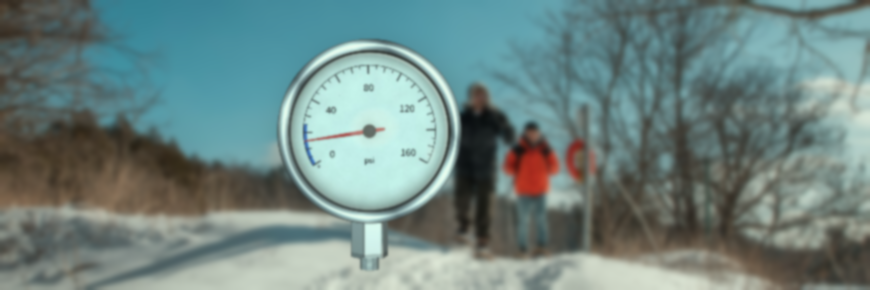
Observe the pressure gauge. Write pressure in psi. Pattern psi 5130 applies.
psi 15
